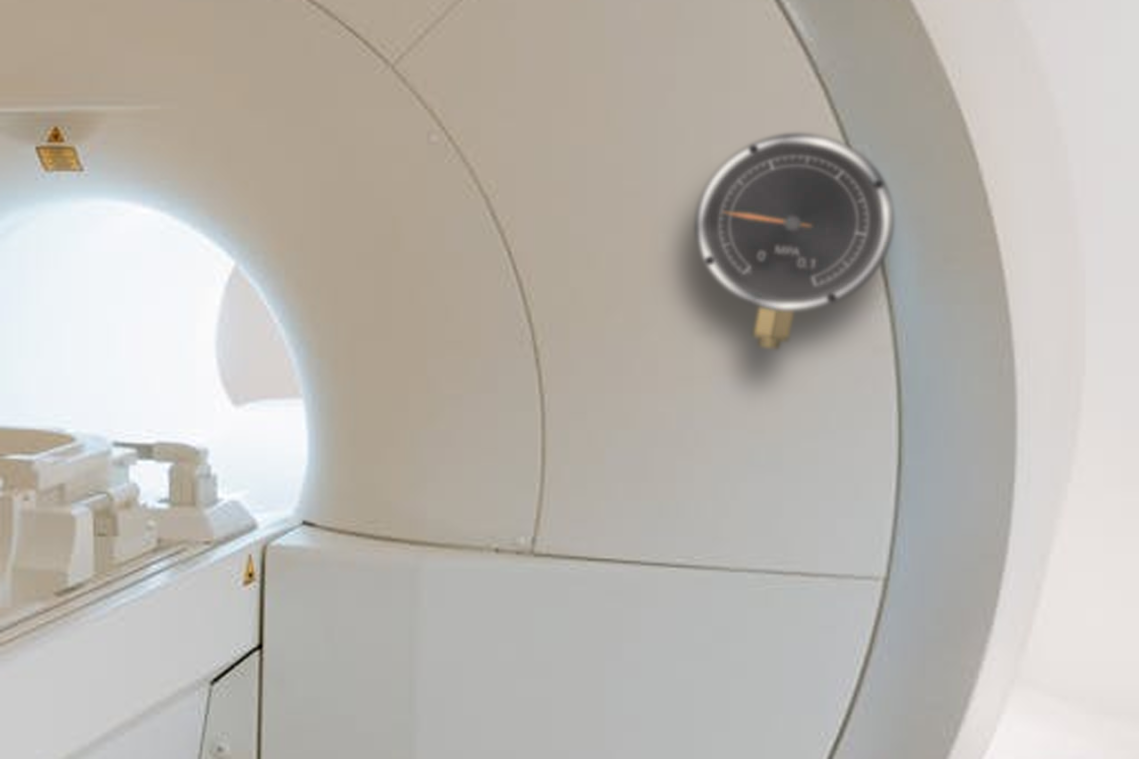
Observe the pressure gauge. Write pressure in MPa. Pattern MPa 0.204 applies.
MPa 0.02
